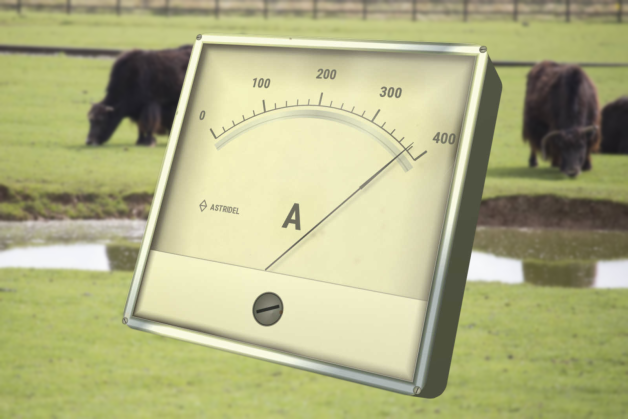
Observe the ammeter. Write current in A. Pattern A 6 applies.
A 380
